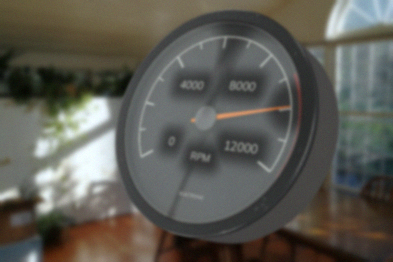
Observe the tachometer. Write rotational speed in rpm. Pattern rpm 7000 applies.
rpm 10000
